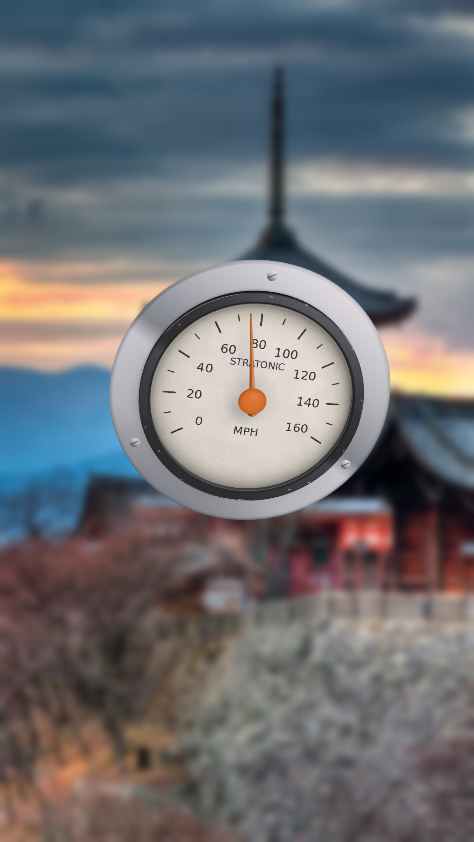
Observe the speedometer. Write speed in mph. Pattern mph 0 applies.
mph 75
